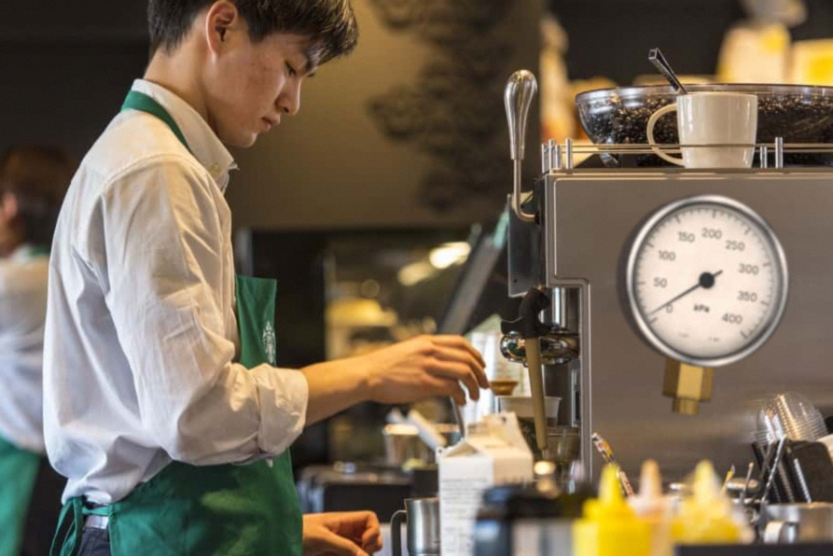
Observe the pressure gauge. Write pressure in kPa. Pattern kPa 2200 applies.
kPa 10
